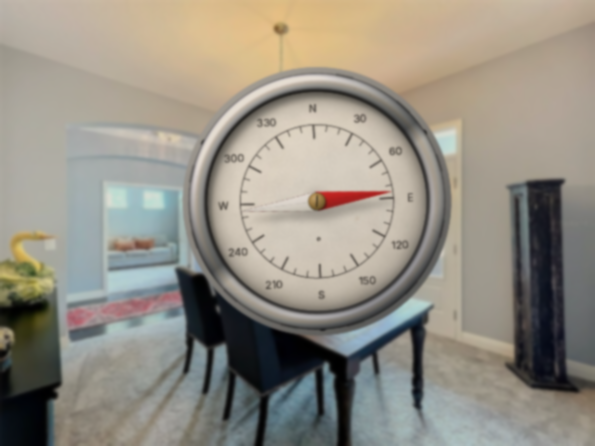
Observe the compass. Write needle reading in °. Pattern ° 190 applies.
° 85
